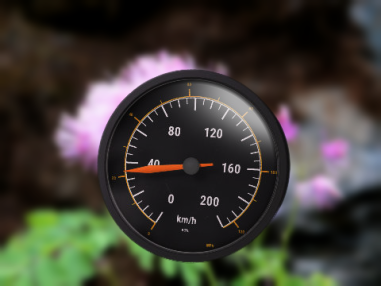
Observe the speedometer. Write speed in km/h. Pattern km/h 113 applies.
km/h 35
